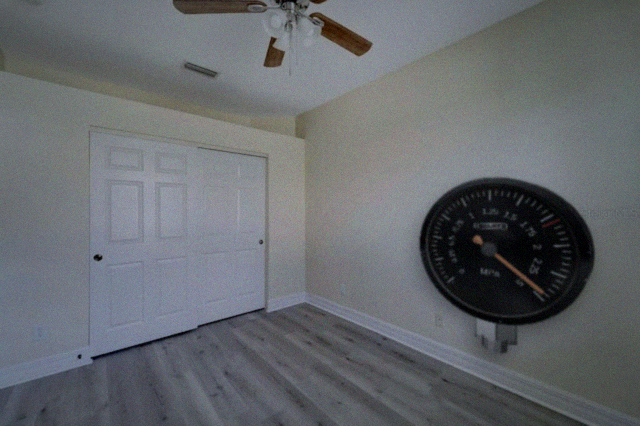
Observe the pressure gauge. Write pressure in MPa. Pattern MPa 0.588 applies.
MPa 2.45
